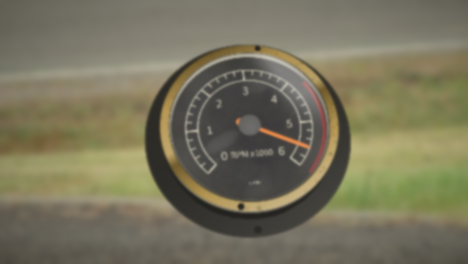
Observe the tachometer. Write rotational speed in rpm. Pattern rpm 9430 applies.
rpm 5600
